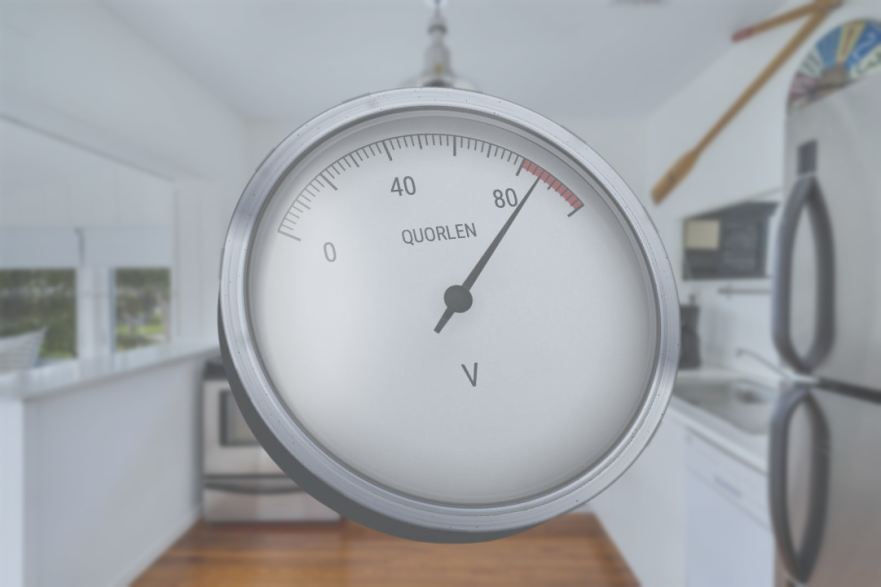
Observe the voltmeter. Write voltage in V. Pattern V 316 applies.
V 86
